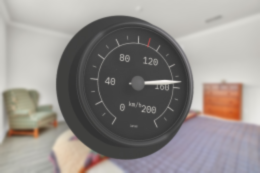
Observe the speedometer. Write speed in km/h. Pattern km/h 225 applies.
km/h 155
